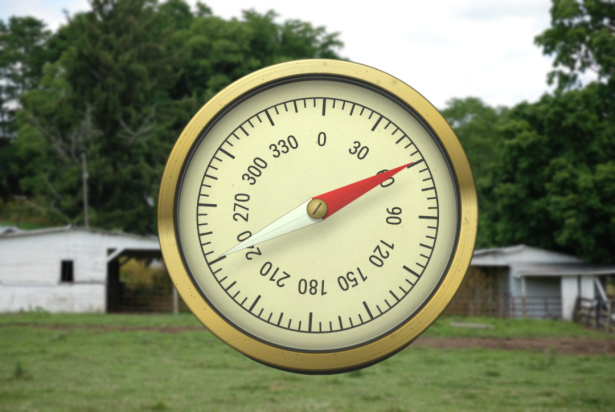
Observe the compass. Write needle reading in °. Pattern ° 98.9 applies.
° 60
